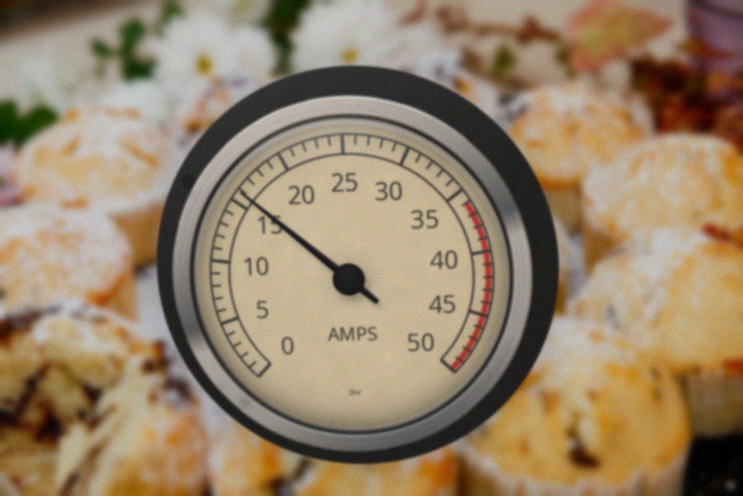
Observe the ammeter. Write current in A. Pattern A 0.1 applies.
A 16
